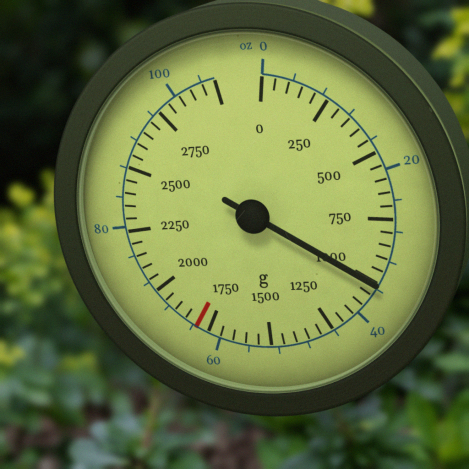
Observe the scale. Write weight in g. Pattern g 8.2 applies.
g 1000
